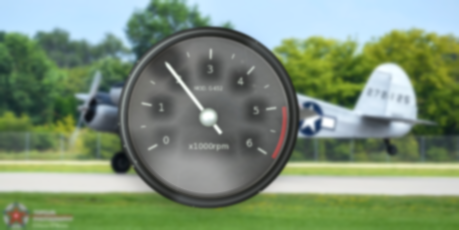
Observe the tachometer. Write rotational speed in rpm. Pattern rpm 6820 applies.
rpm 2000
